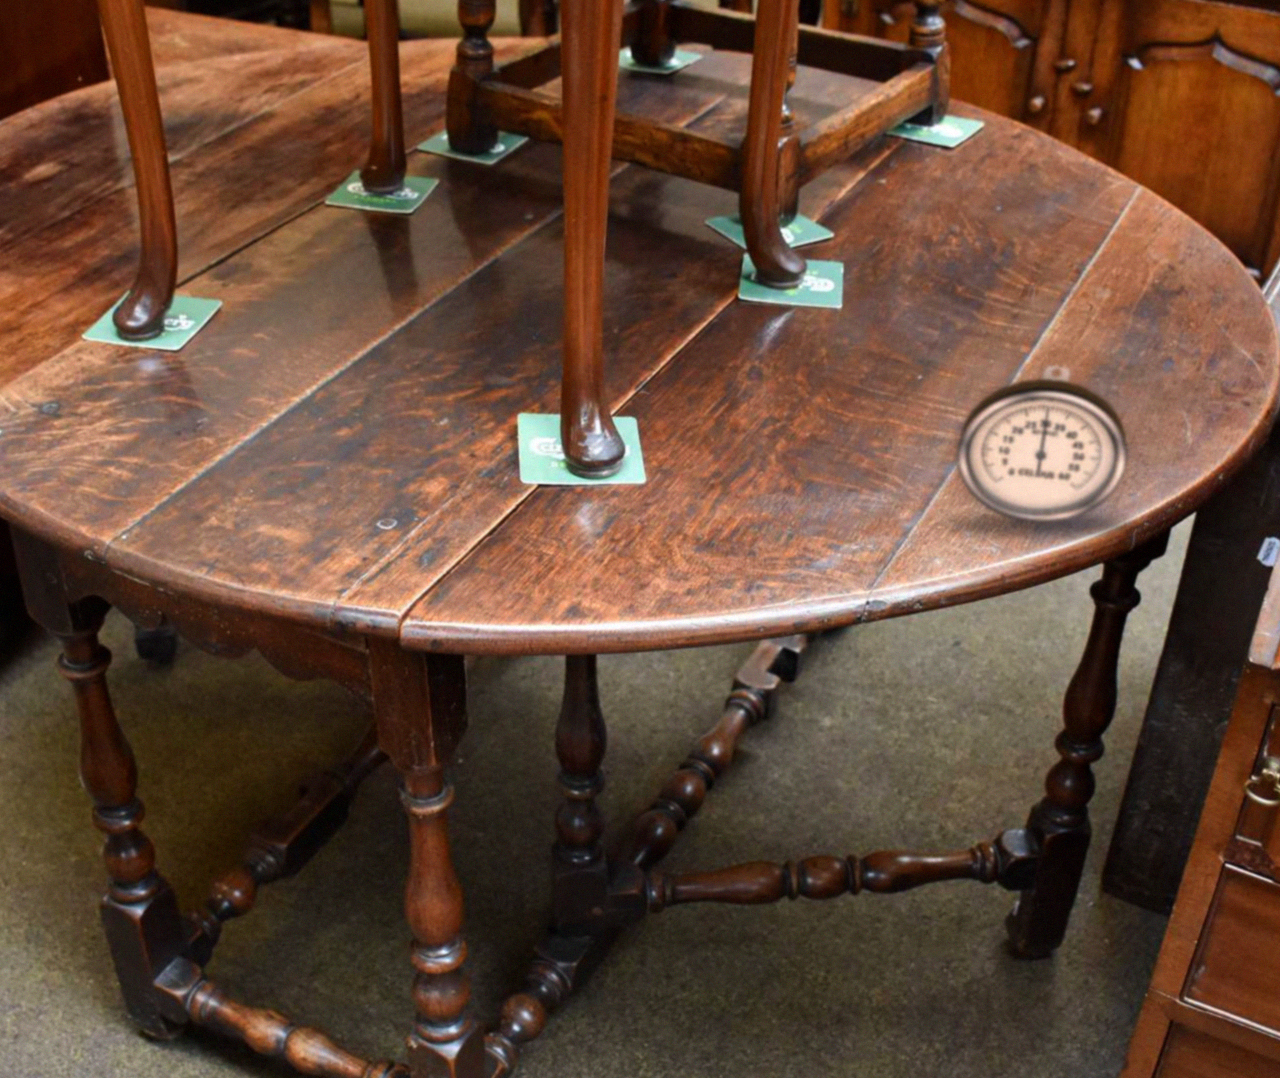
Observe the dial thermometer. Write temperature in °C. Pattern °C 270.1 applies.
°C 30
